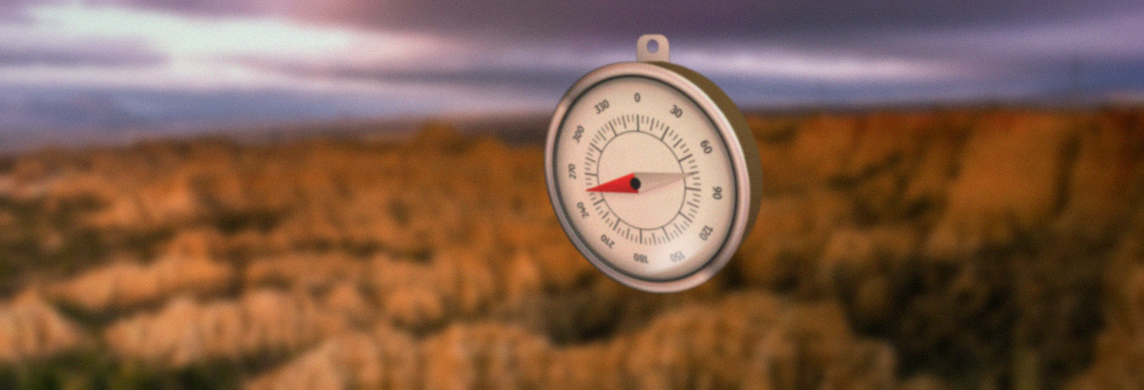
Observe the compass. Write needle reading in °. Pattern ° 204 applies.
° 255
